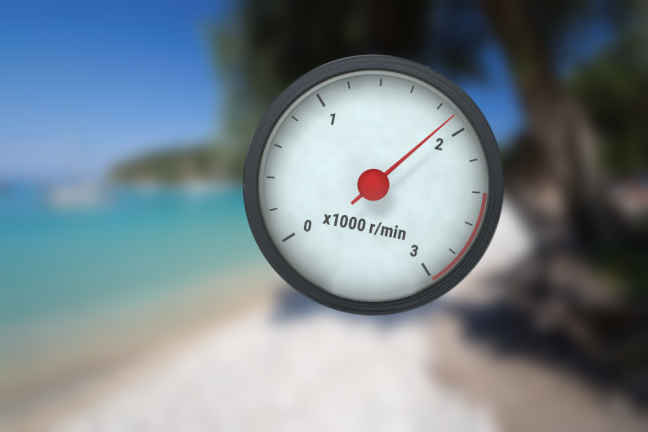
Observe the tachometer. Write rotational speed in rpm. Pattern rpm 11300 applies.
rpm 1900
